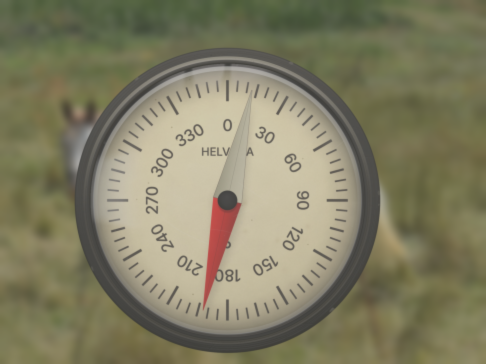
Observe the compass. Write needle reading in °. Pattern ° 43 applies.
° 192.5
